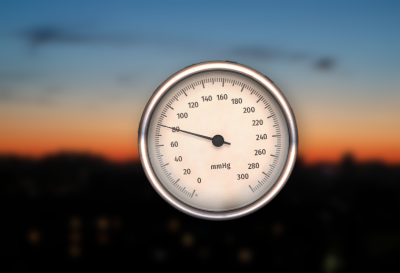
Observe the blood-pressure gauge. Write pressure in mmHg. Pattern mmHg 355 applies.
mmHg 80
